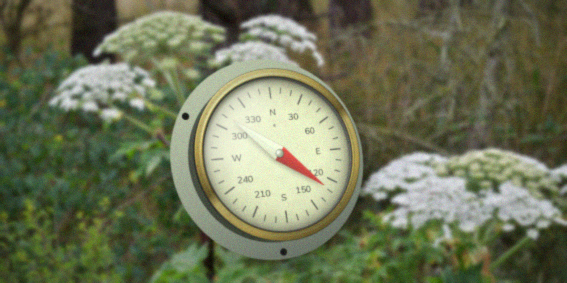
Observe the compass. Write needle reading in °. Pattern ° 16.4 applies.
° 130
